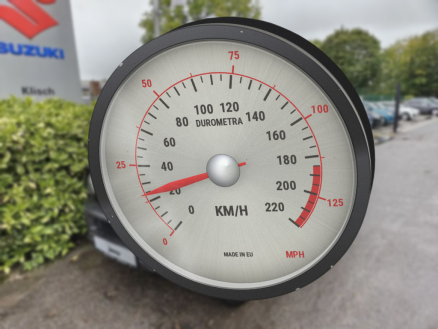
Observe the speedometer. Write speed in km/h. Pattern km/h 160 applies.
km/h 25
